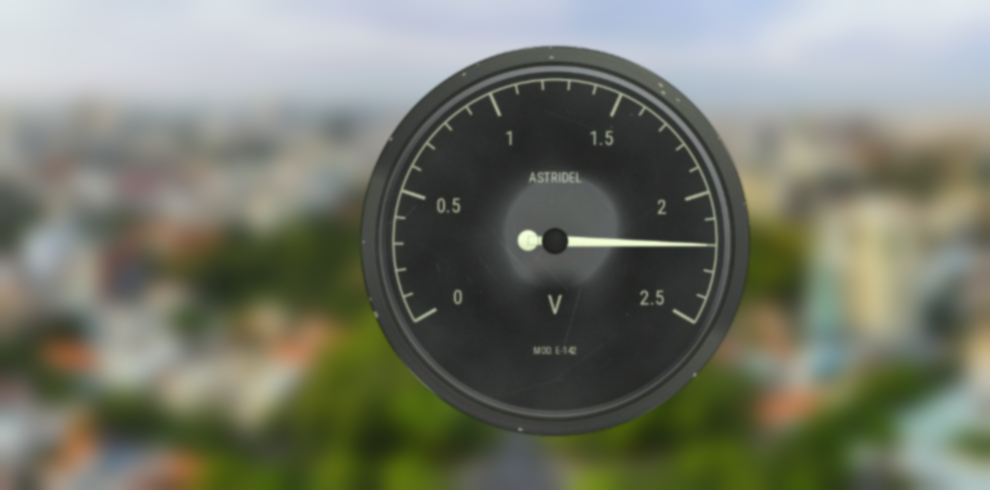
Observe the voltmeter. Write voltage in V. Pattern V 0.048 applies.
V 2.2
